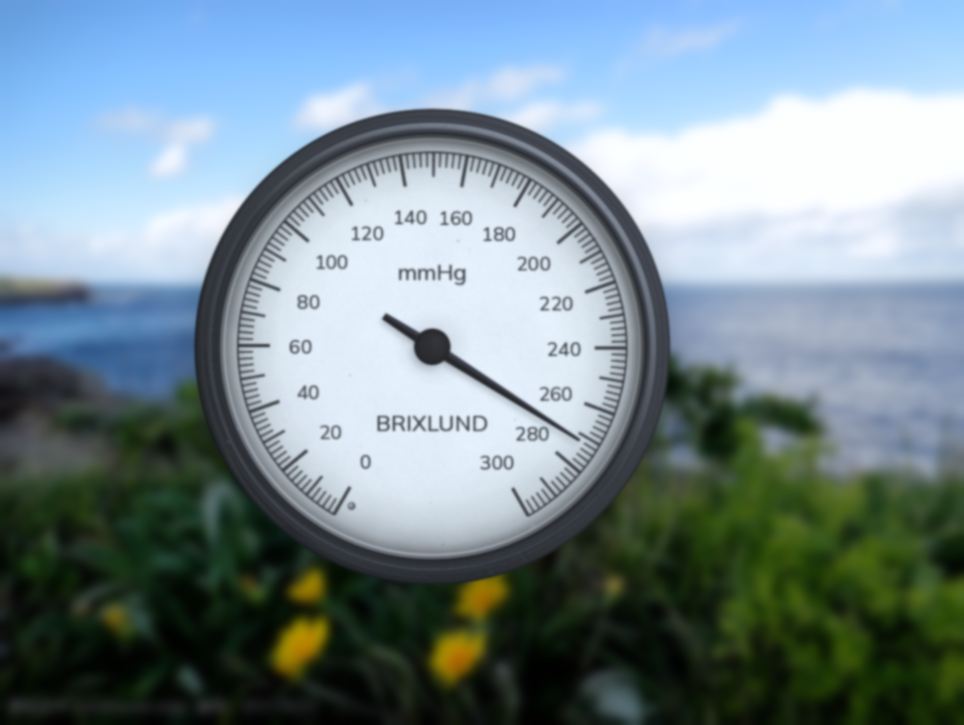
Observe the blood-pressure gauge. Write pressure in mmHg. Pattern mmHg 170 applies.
mmHg 272
